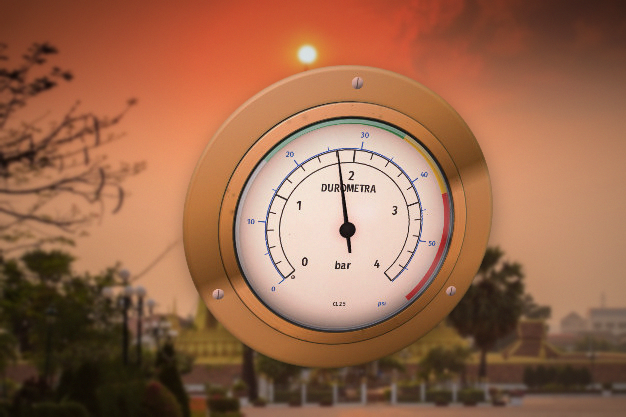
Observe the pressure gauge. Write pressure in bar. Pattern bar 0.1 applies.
bar 1.8
